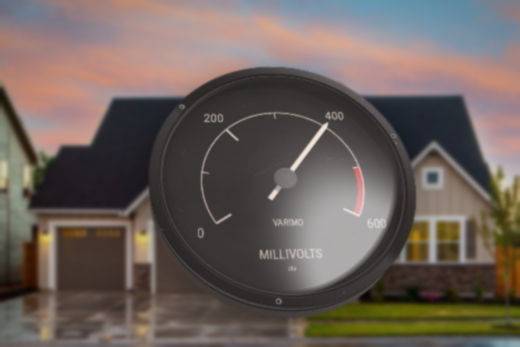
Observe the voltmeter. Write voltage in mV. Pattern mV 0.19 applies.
mV 400
